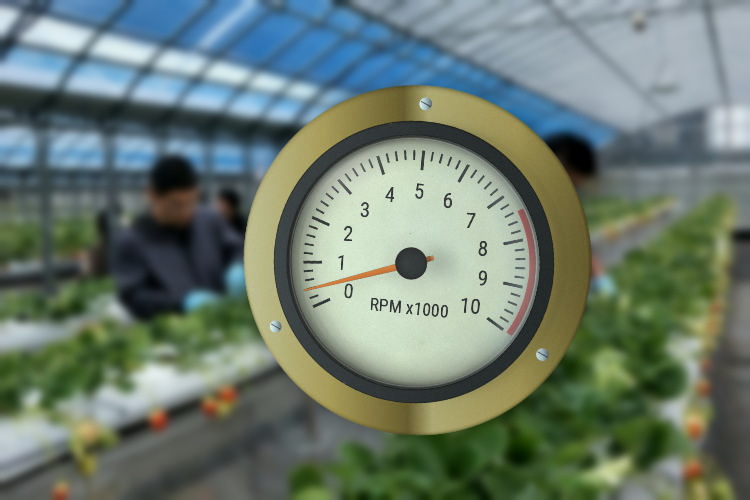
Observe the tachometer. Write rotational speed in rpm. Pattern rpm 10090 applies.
rpm 400
